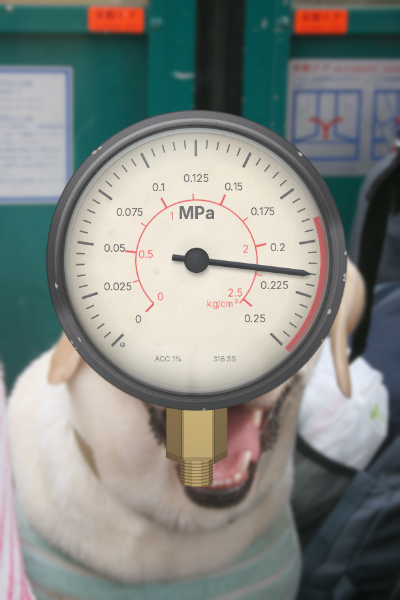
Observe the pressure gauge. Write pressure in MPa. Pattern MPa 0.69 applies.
MPa 0.215
